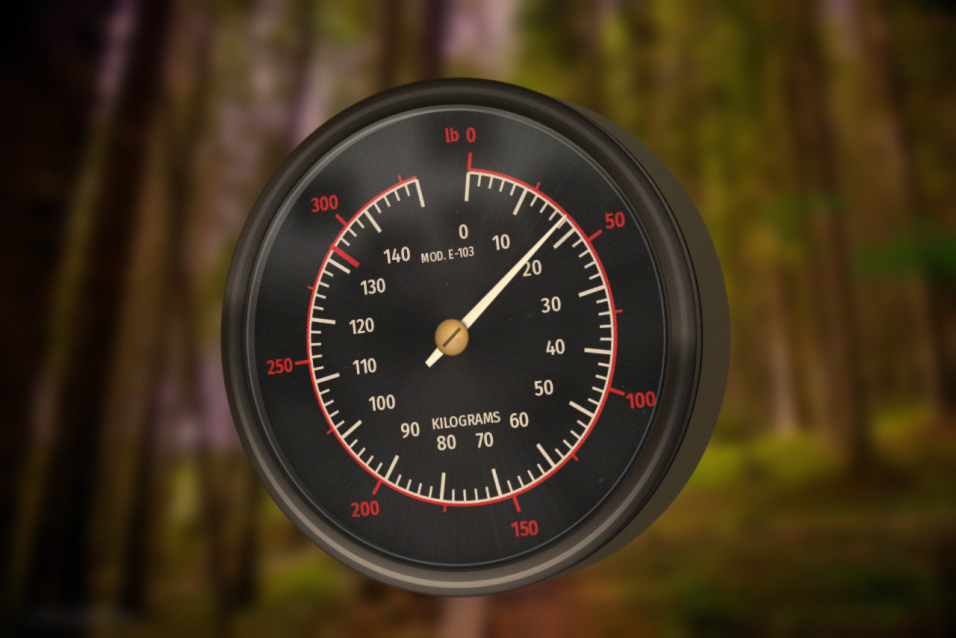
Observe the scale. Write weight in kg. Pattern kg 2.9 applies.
kg 18
